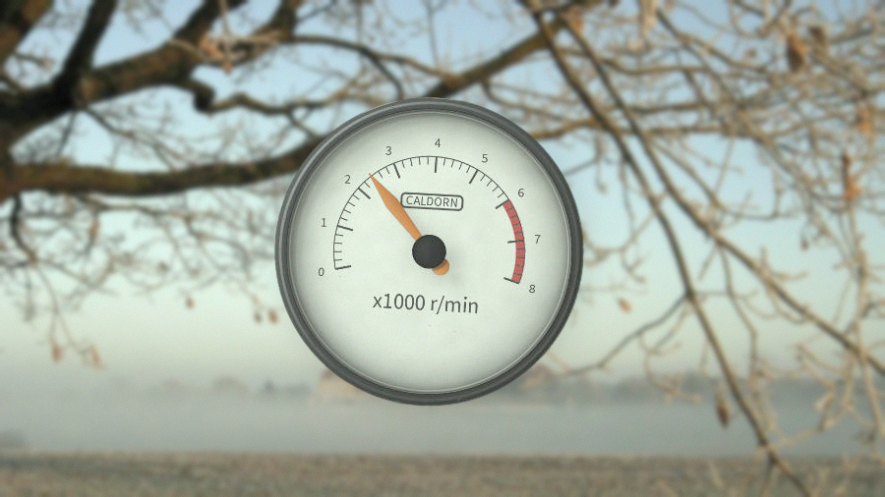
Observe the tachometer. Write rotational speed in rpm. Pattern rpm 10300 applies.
rpm 2400
